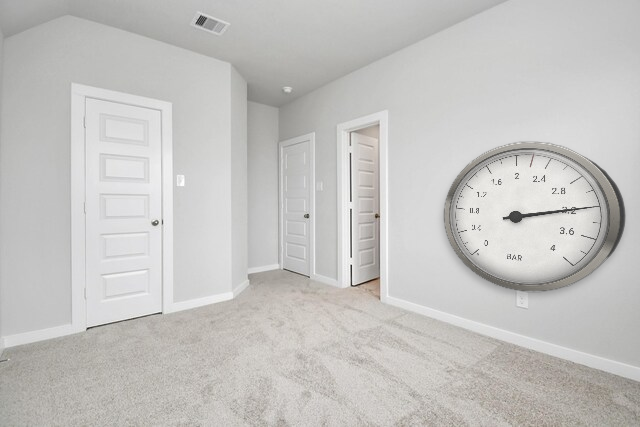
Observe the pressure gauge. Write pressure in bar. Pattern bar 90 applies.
bar 3.2
